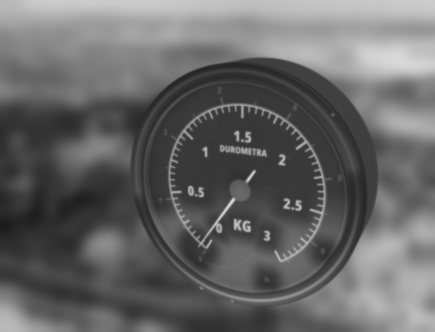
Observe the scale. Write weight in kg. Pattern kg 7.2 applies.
kg 0.05
